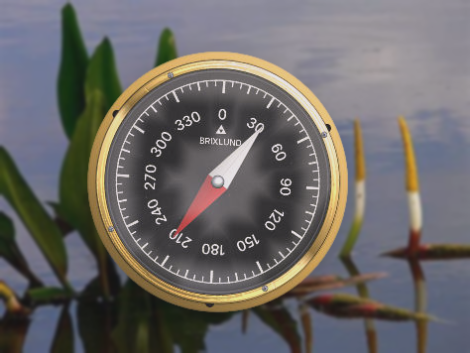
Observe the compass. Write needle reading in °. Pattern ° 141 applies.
° 215
